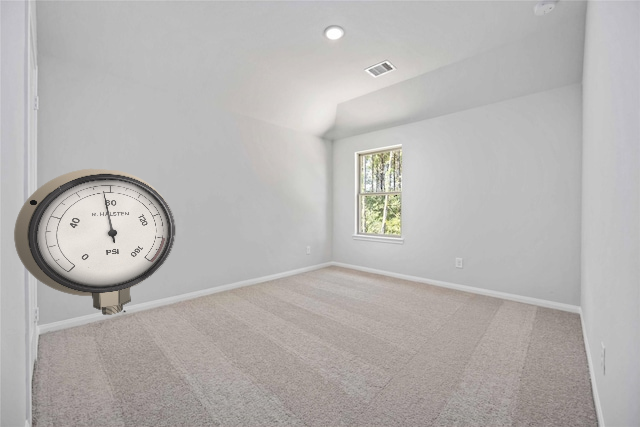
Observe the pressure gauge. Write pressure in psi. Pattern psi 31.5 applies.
psi 75
